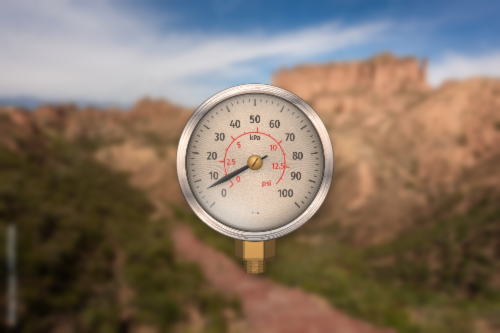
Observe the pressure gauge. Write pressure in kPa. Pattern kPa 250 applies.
kPa 6
